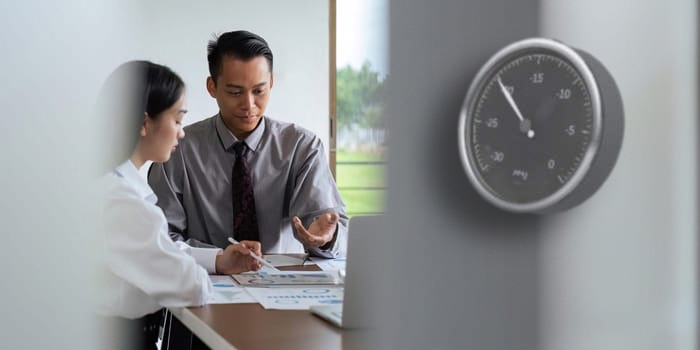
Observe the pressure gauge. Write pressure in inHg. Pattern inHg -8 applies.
inHg -20
